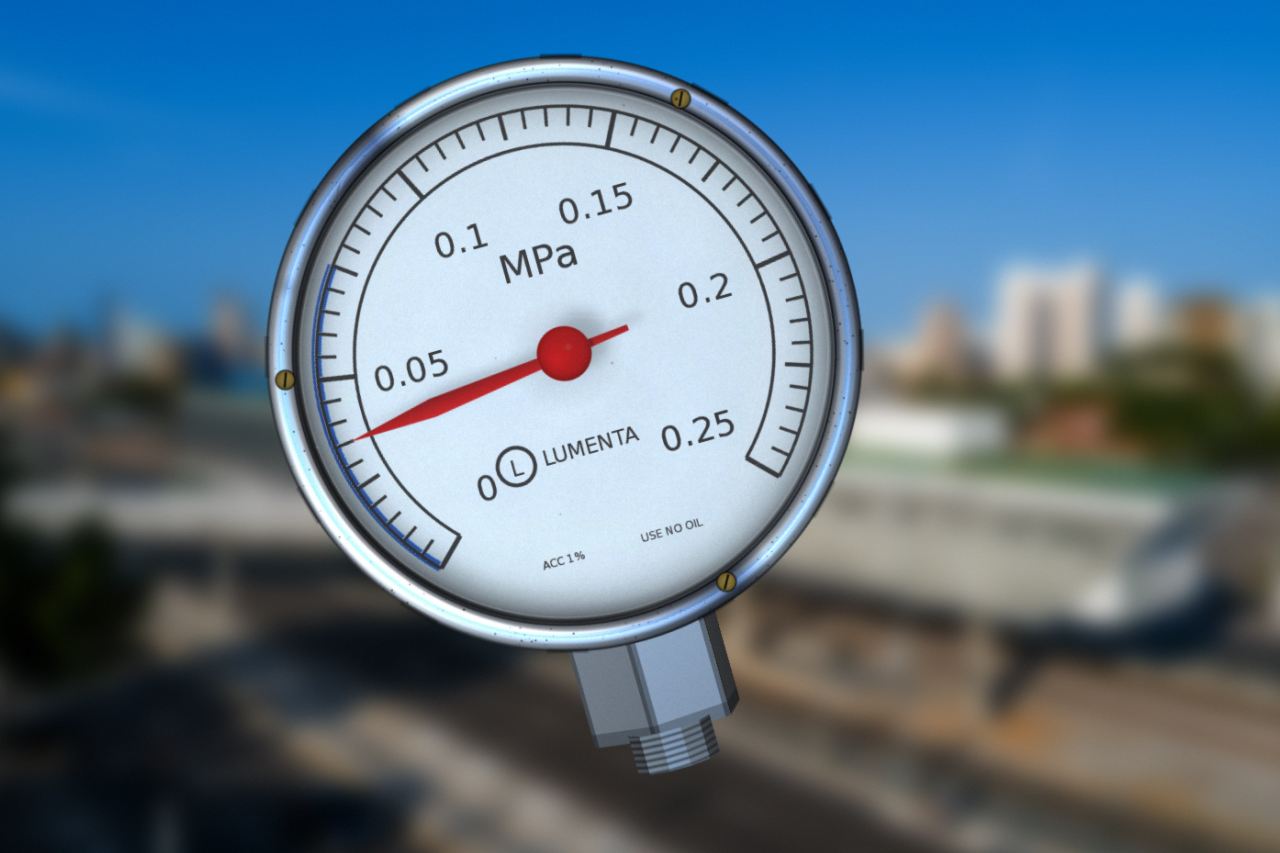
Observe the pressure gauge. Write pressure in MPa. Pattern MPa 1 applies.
MPa 0.035
